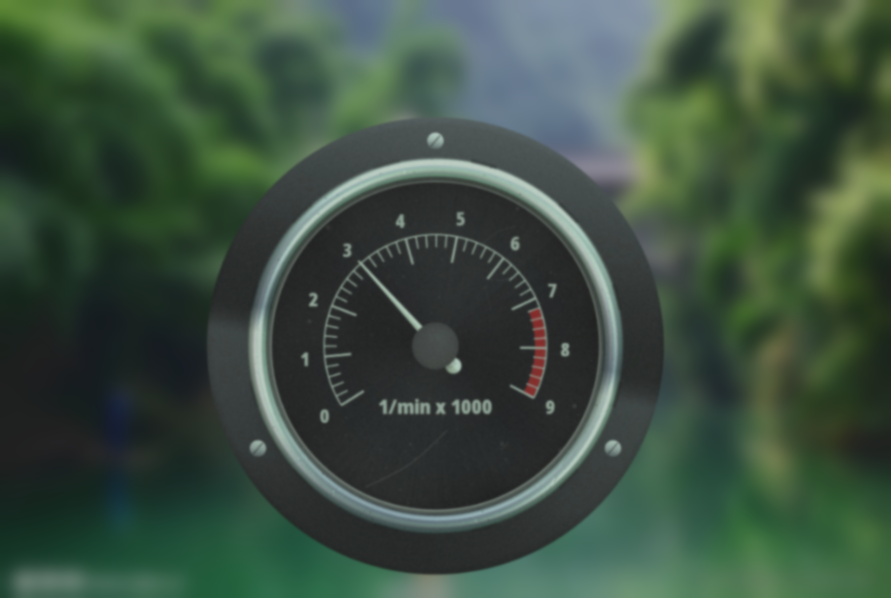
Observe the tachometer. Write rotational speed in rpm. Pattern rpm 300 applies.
rpm 3000
